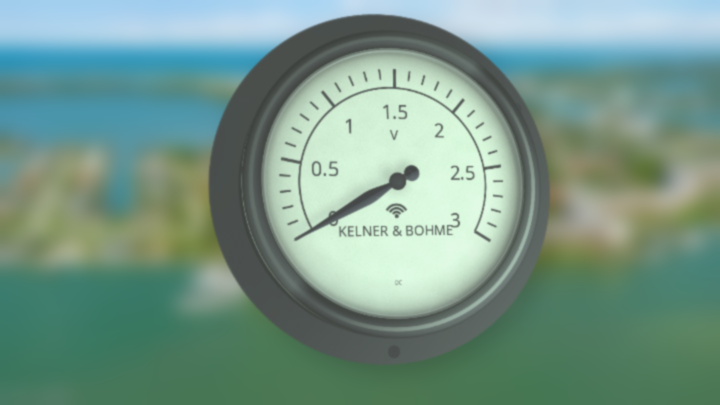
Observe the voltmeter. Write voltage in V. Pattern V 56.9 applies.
V 0
